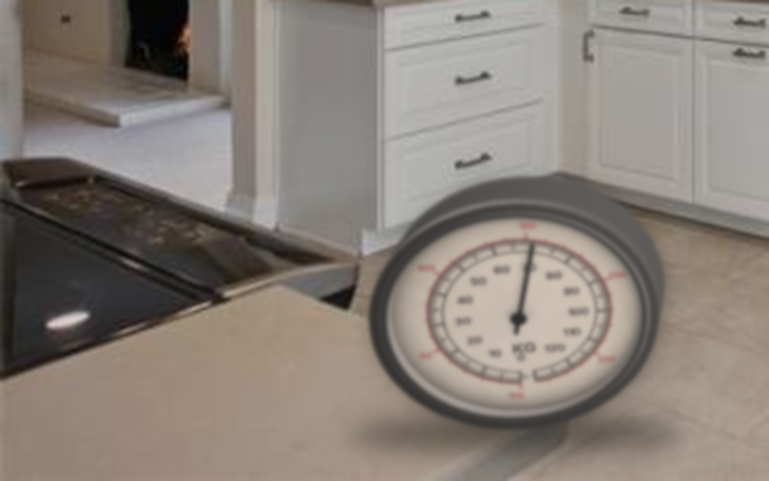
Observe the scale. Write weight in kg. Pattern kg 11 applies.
kg 70
